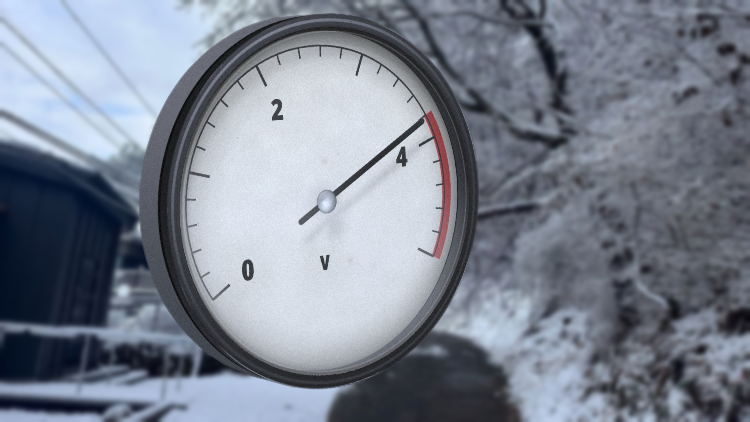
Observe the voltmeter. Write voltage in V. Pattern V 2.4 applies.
V 3.8
